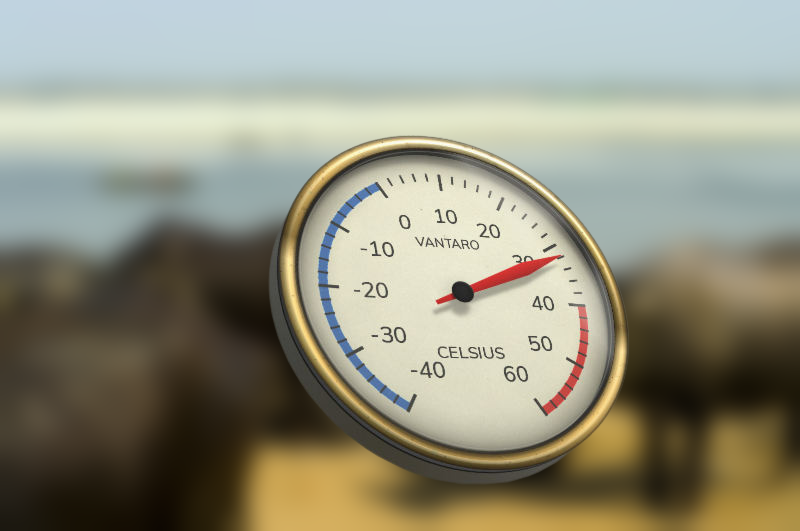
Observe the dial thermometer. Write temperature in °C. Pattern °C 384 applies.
°C 32
